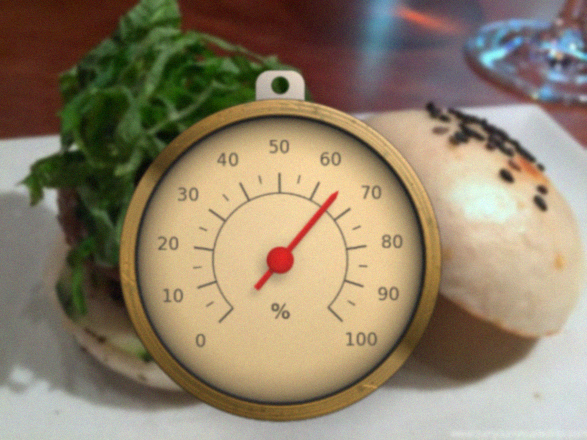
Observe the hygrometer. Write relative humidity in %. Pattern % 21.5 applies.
% 65
